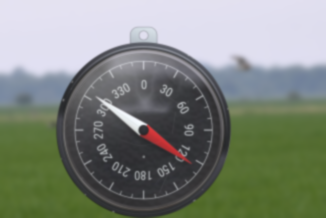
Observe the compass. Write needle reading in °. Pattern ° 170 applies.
° 125
